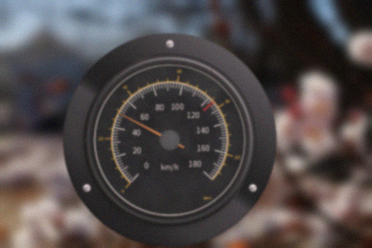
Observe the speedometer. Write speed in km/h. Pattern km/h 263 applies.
km/h 50
